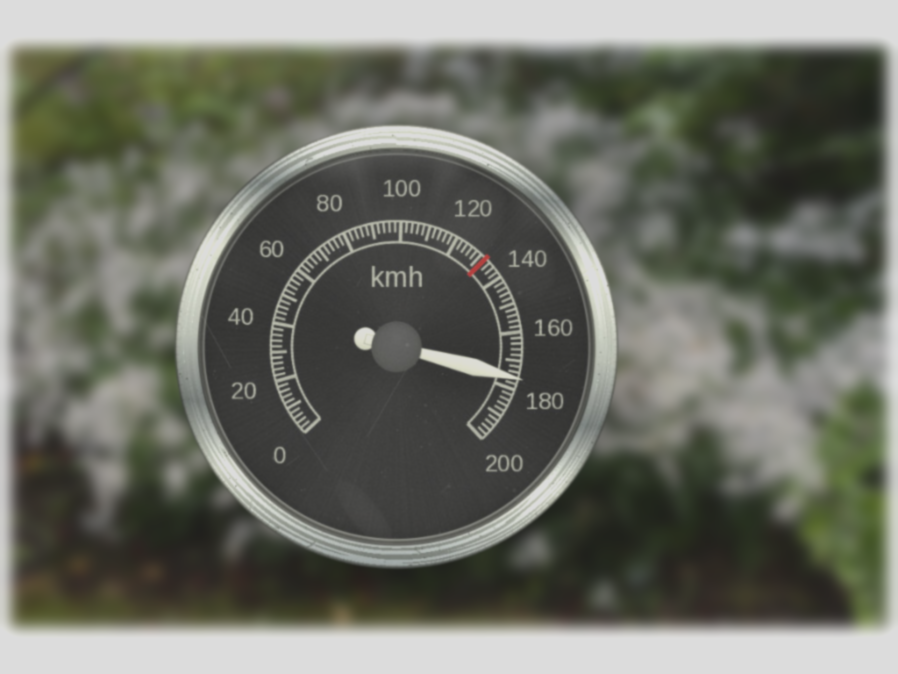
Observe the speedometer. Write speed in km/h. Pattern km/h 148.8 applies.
km/h 176
